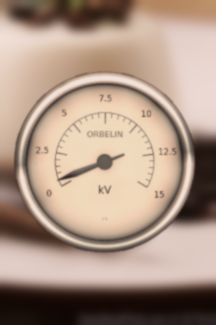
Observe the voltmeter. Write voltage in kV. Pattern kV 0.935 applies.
kV 0.5
